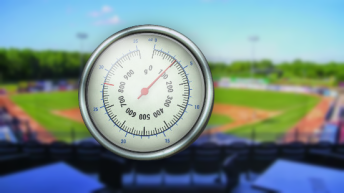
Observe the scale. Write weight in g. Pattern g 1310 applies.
g 100
